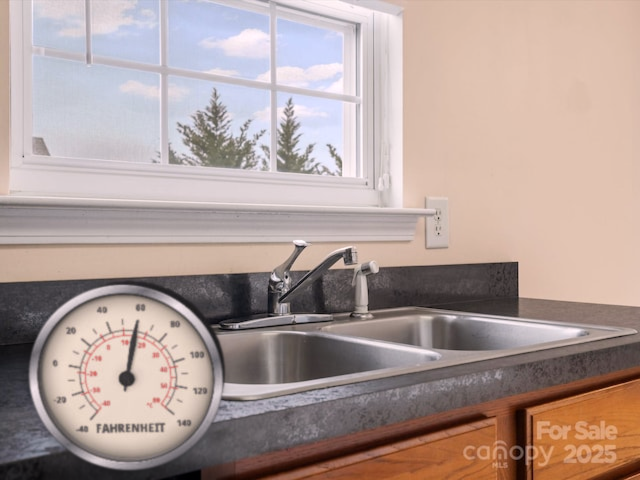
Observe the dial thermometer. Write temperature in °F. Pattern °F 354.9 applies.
°F 60
